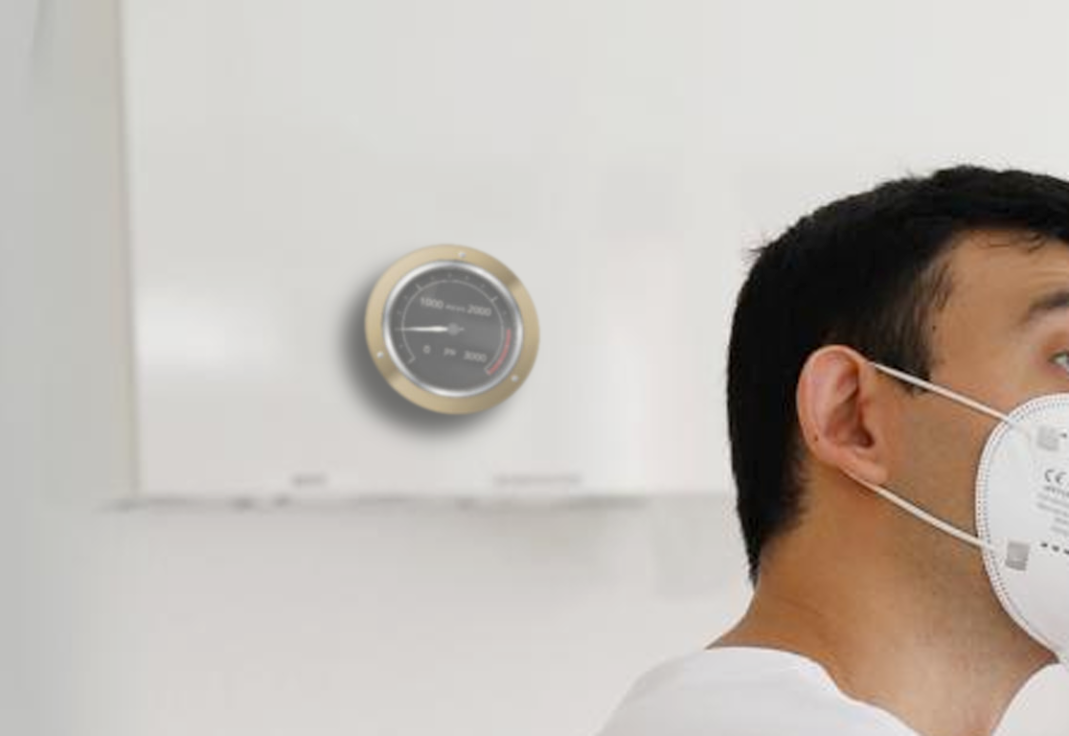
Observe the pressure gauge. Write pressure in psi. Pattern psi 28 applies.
psi 400
